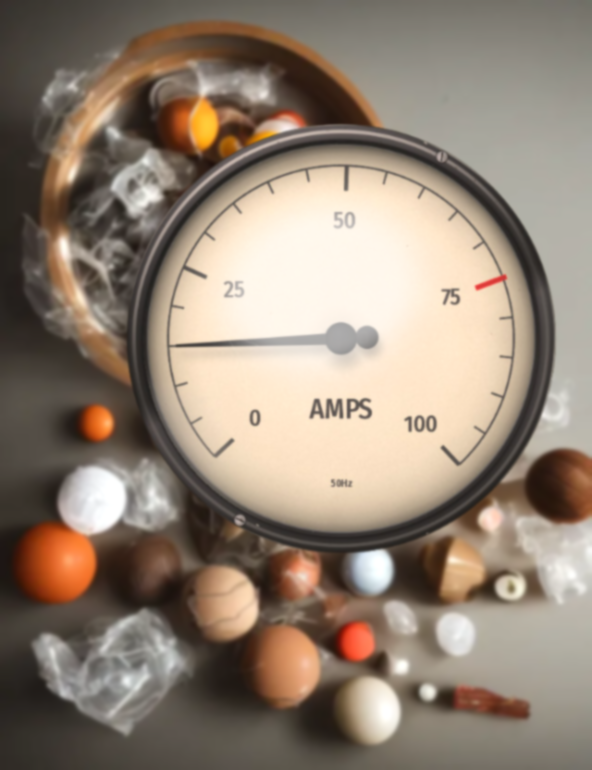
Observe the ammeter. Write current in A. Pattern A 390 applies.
A 15
